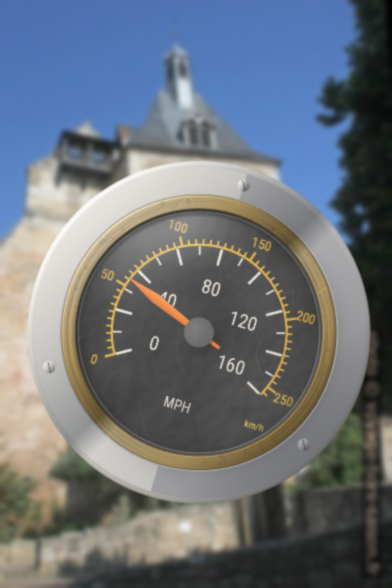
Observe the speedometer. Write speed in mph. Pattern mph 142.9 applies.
mph 35
